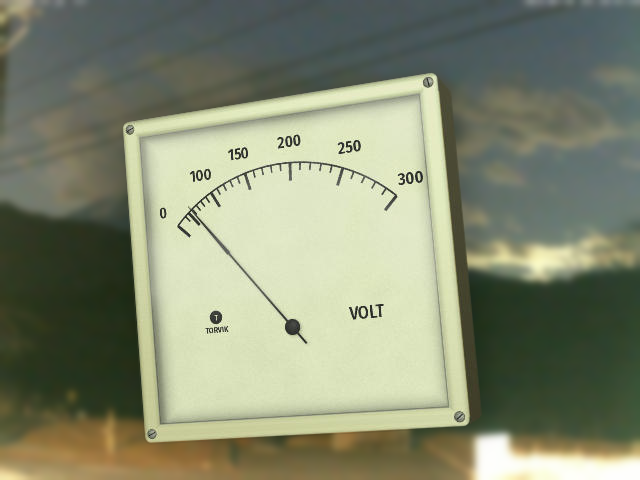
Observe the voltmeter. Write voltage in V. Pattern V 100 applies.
V 60
